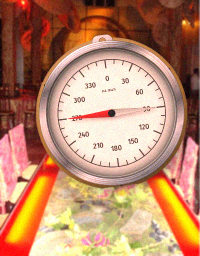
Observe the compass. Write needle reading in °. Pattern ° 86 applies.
° 270
